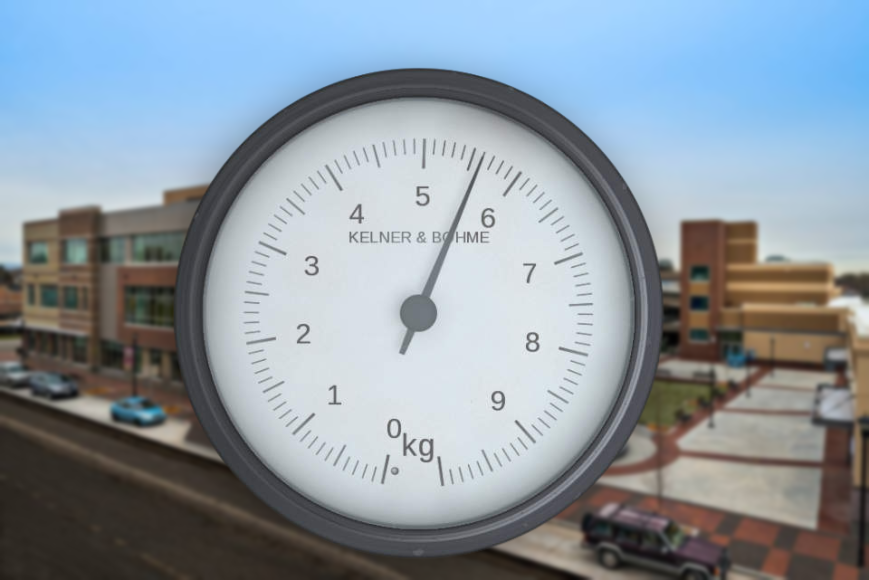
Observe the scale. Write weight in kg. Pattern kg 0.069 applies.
kg 5.6
